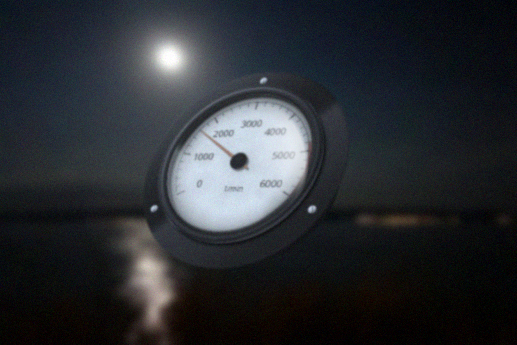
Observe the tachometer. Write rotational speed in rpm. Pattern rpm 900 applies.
rpm 1600
